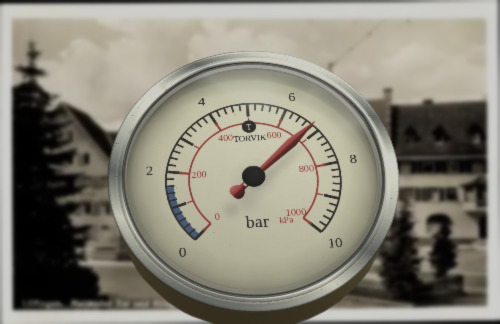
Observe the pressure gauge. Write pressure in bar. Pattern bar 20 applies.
bar 6.8
